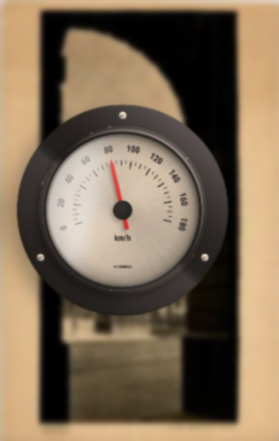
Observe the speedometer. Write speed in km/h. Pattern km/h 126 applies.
km/h 80
